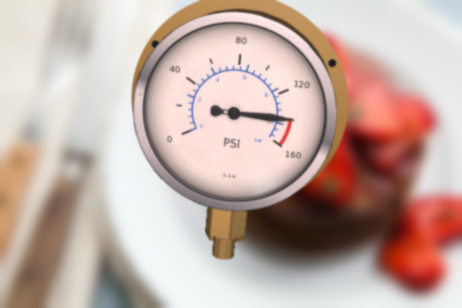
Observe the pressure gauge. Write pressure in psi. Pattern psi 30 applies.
psi 140
